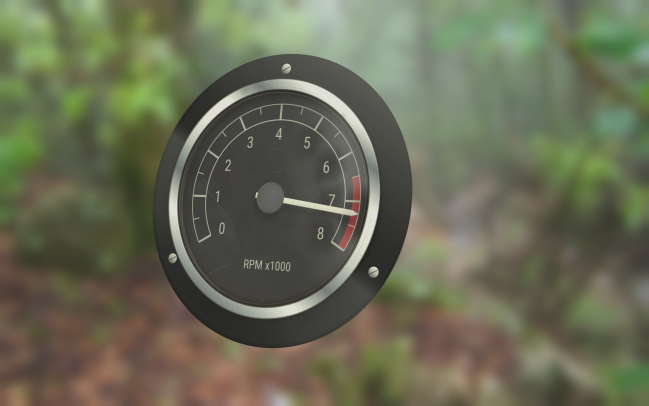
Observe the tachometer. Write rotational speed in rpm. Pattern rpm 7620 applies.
rpm 7250
